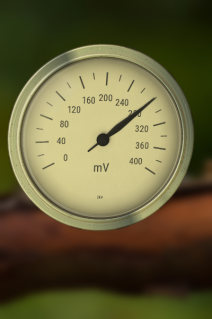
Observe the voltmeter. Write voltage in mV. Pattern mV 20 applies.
mV 280
